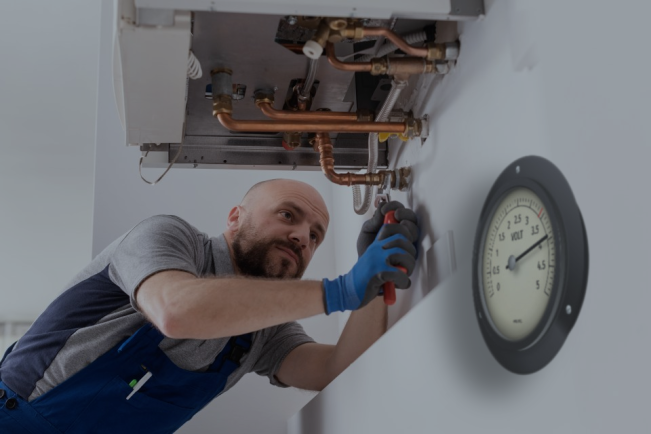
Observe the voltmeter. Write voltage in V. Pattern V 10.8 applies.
V 4
